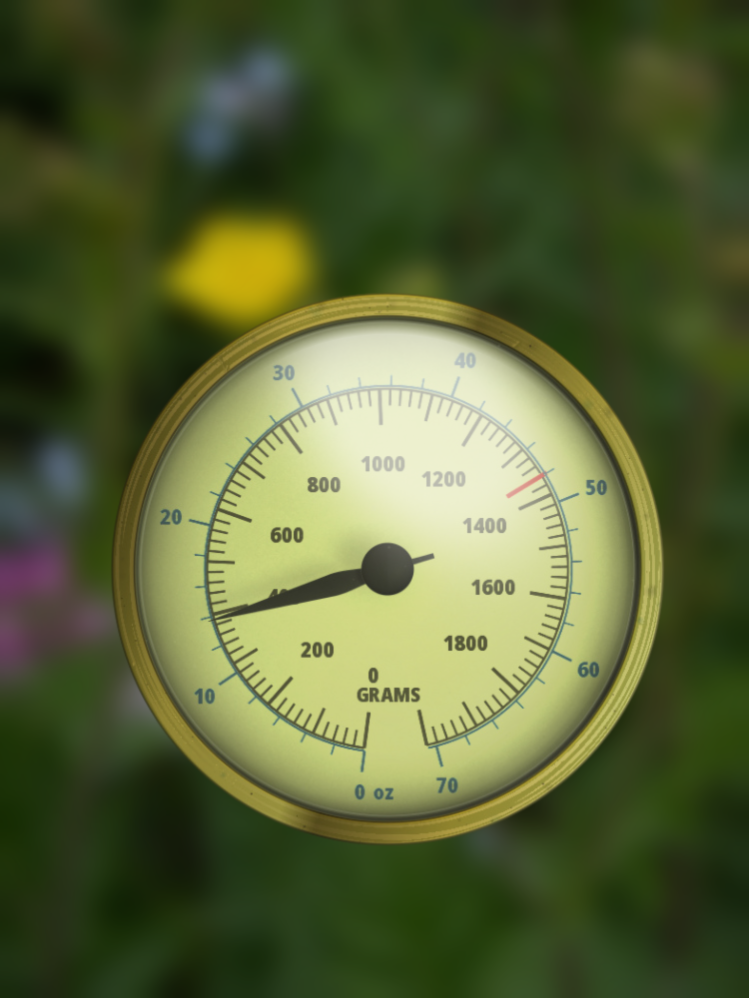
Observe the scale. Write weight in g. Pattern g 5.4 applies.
g 390
